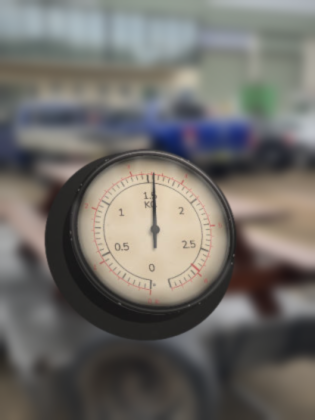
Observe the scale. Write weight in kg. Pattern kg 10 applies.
kg 1.55
